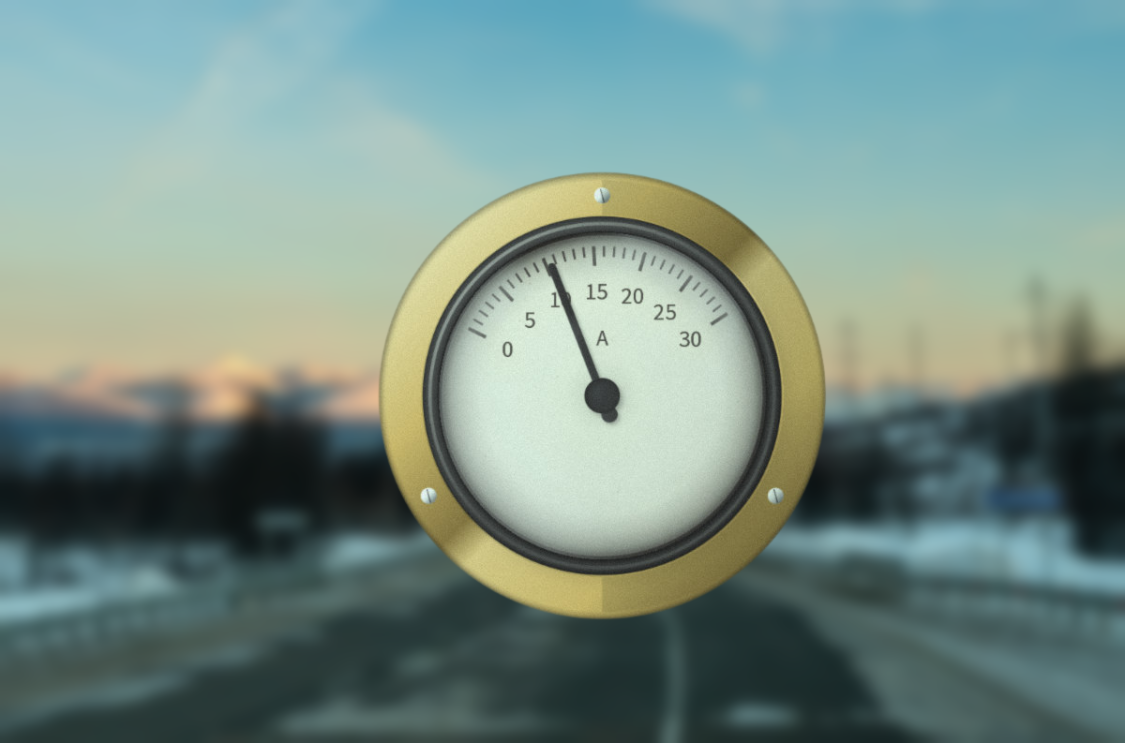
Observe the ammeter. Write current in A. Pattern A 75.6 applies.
A 10.5
